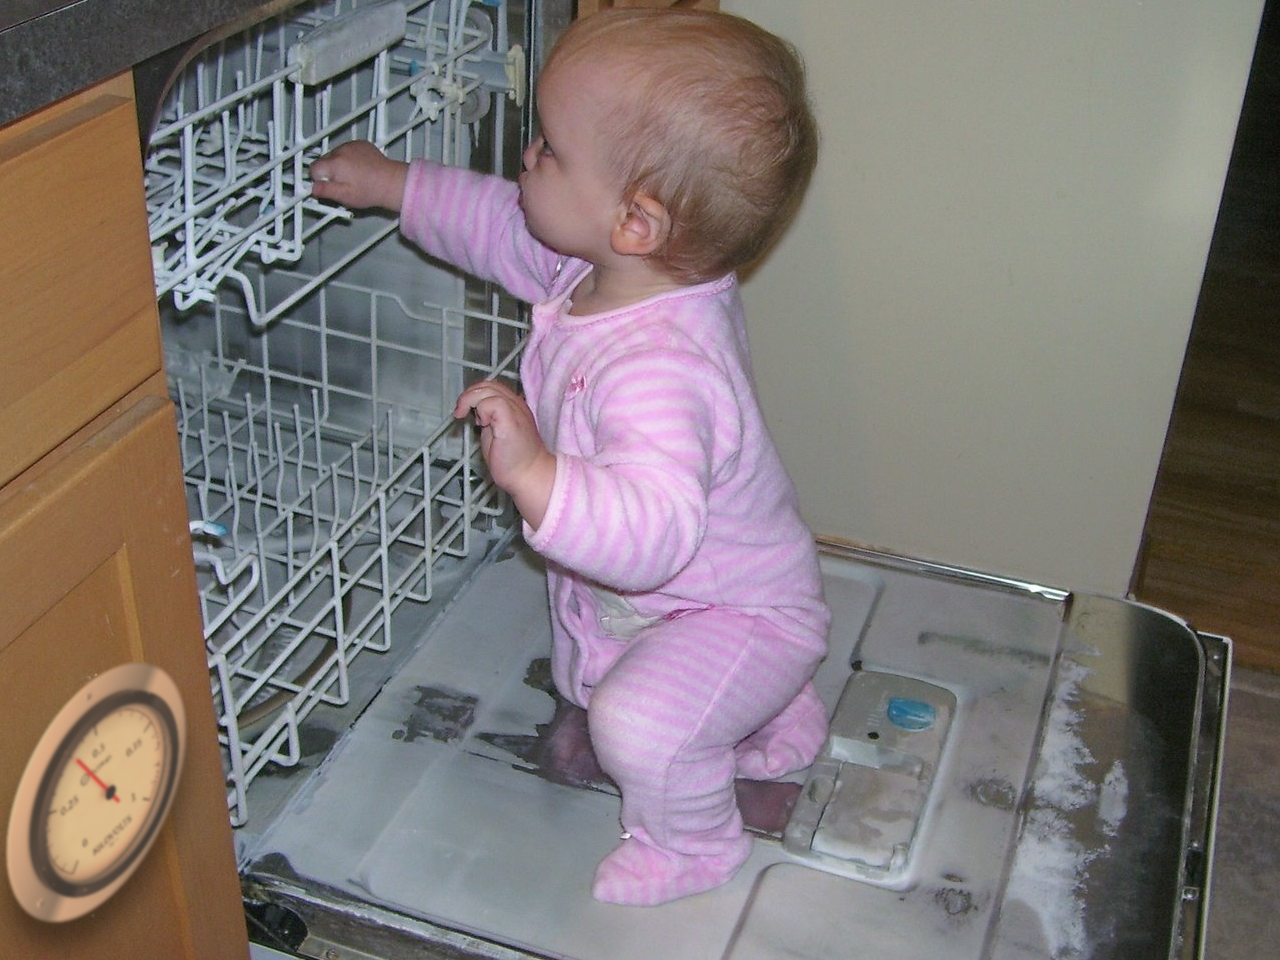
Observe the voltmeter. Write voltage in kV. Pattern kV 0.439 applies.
kV 0.4
